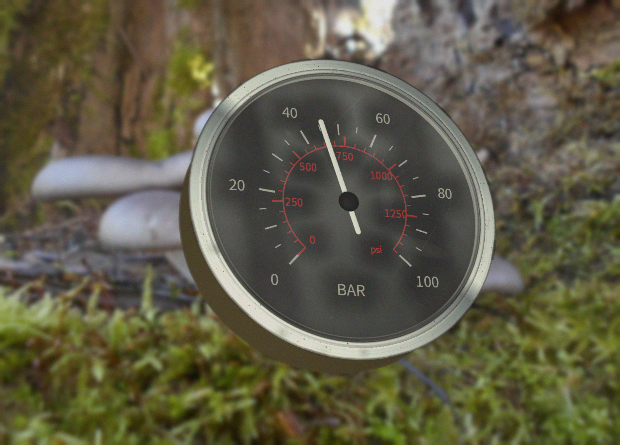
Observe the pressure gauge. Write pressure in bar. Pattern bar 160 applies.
bar 45
